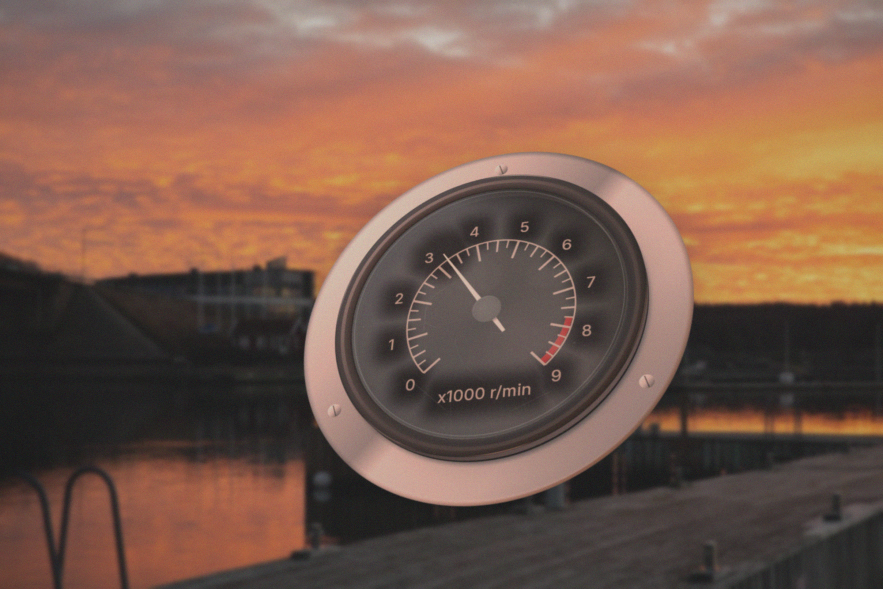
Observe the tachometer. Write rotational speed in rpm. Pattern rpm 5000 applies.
rpm 3250
